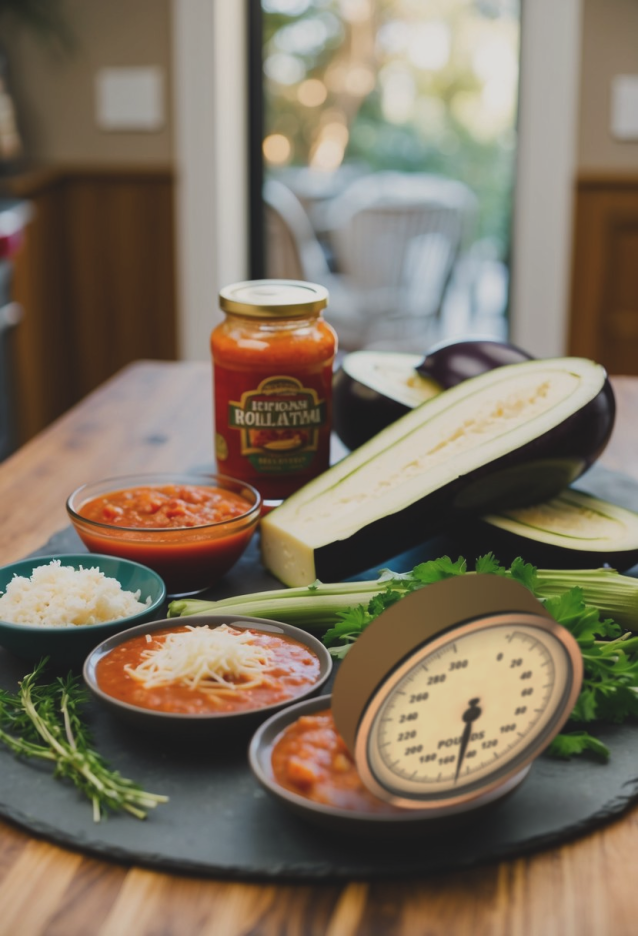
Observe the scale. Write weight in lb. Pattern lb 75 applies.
lb 150
